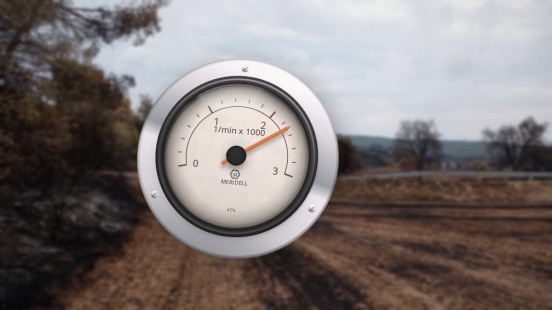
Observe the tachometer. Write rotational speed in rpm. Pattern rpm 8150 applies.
rpm 2300
